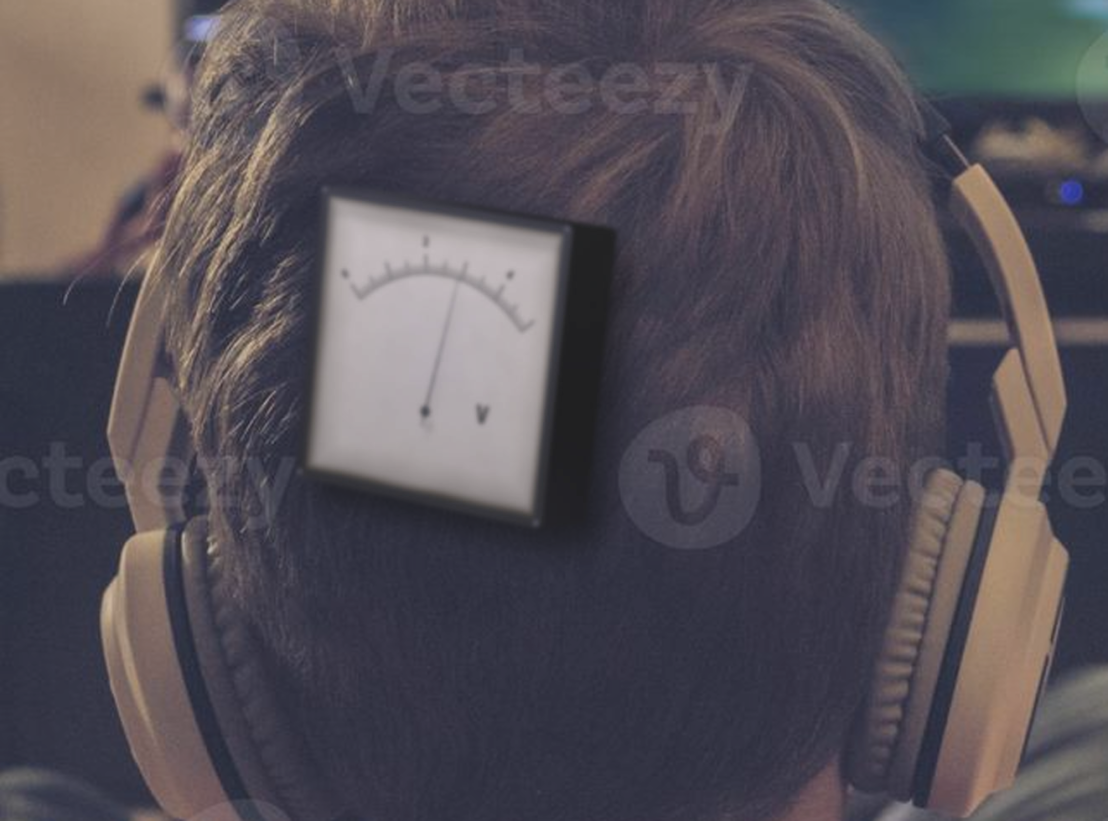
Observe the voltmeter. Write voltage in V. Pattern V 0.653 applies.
V 3
